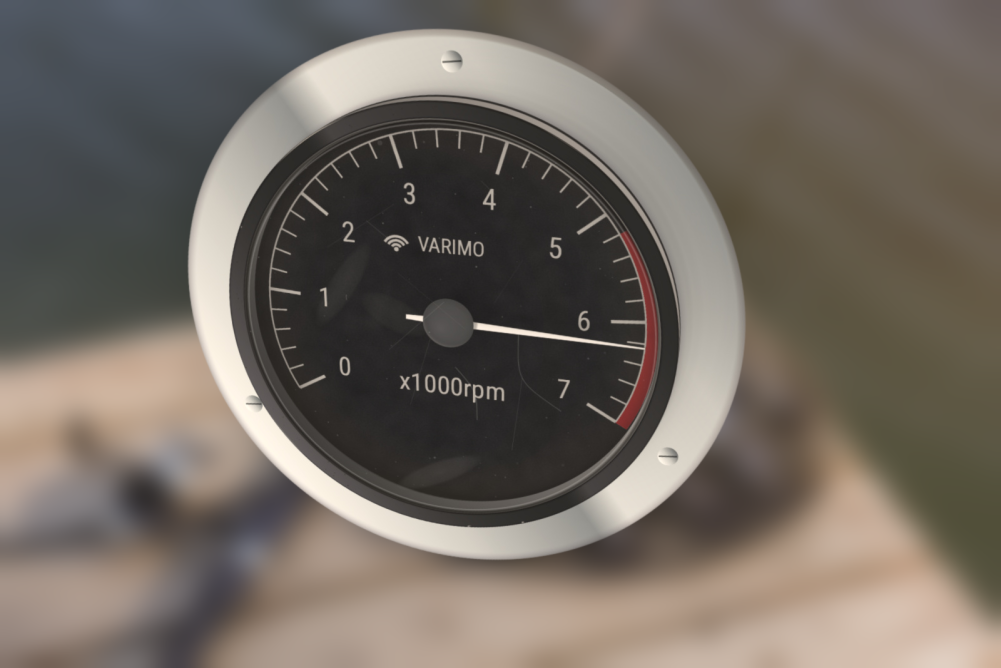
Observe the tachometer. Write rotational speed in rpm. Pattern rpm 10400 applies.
rpm 6200
